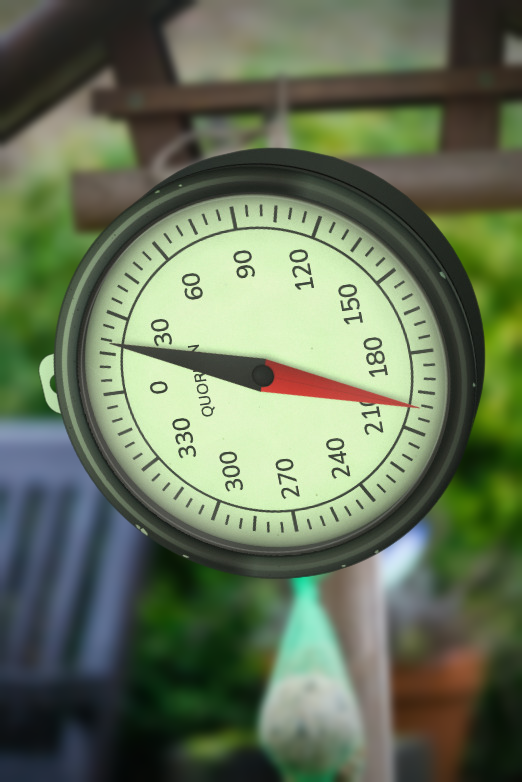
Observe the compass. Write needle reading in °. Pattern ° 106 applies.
° 200
